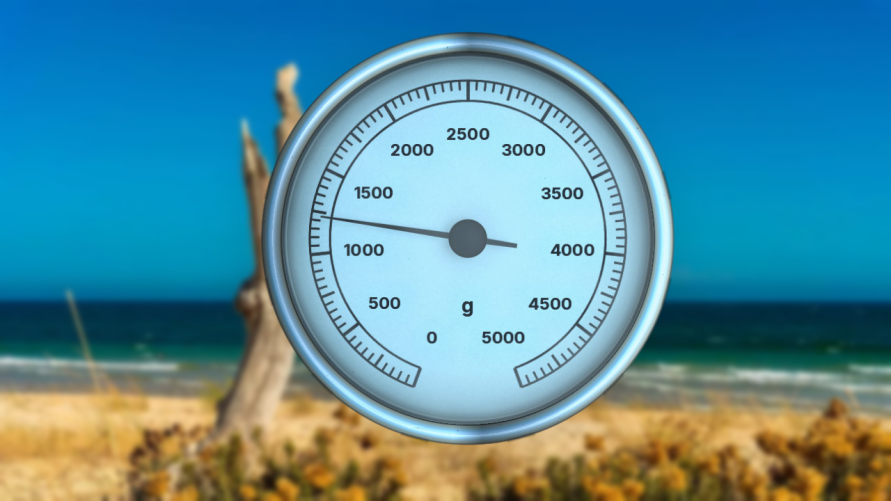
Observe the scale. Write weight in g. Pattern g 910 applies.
g 1225
